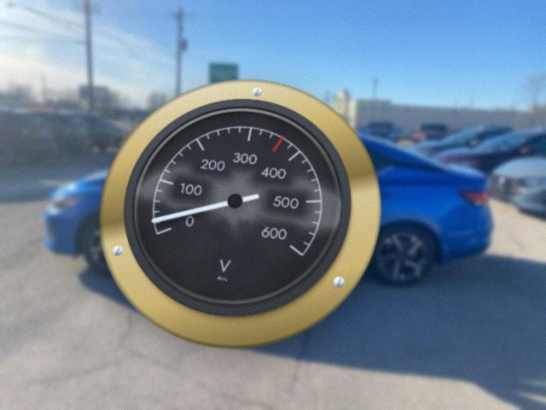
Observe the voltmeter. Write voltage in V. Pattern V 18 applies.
V 20
